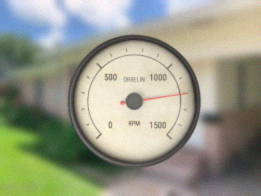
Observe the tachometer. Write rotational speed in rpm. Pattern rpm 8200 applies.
rpm 1200
